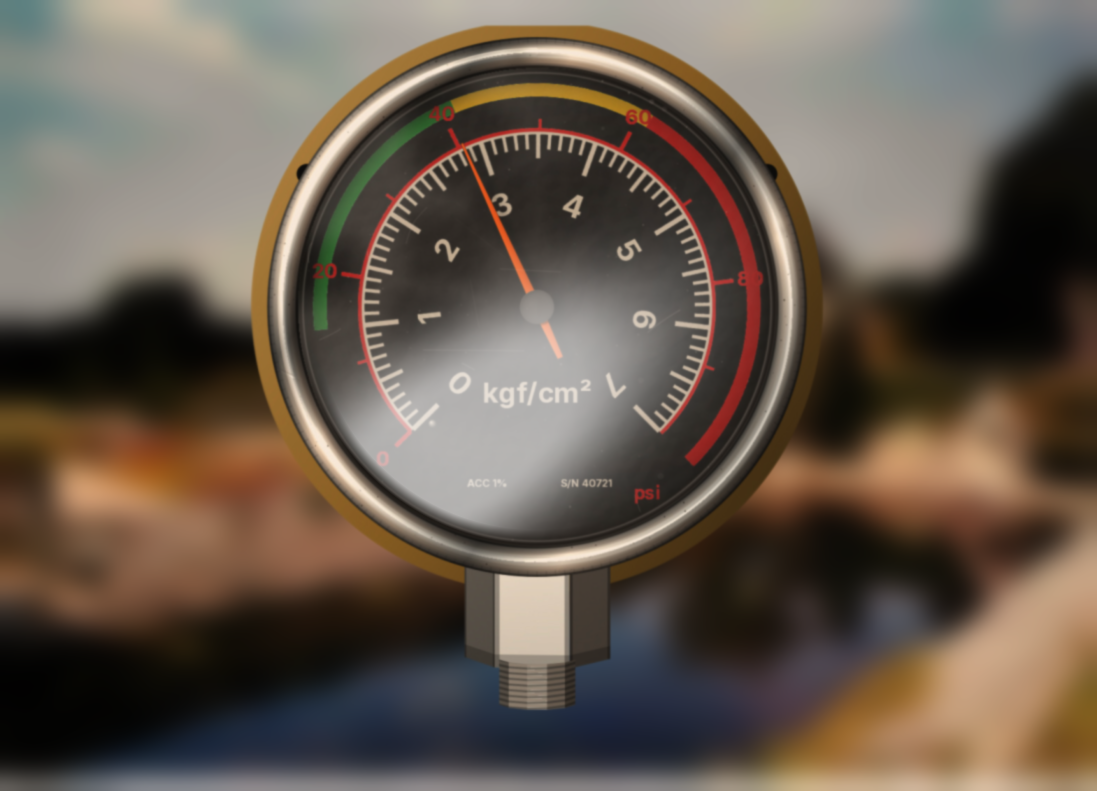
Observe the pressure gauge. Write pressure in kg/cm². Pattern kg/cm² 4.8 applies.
kg/cm² 2.85
